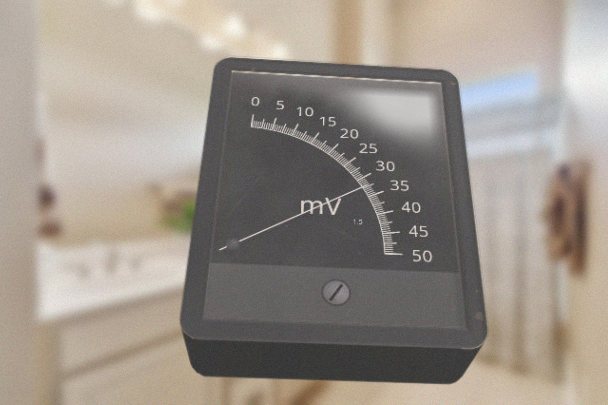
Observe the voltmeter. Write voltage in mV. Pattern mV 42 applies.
mV 32.5
